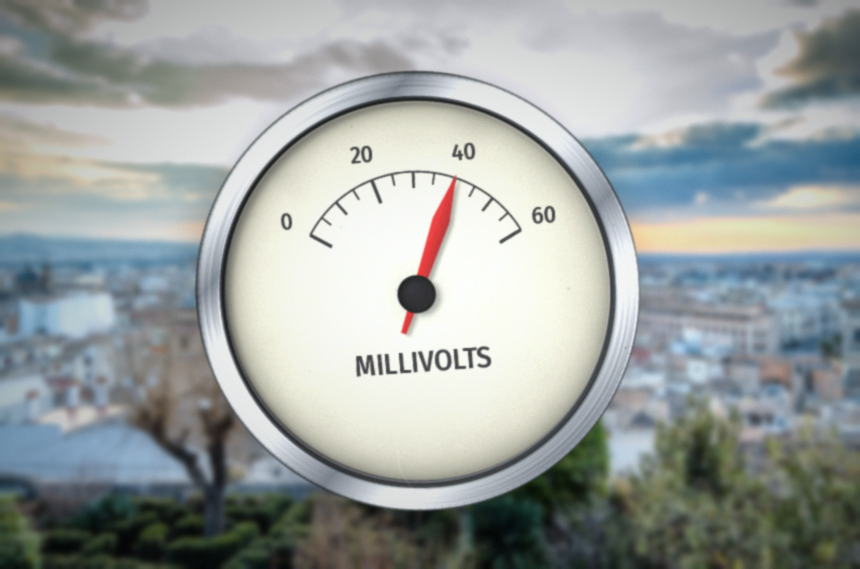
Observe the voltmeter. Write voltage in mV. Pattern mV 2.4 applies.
mV 40
